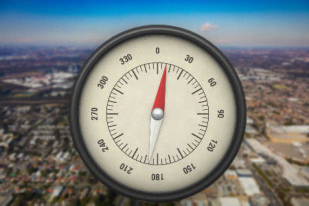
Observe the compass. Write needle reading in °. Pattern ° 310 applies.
° 10
